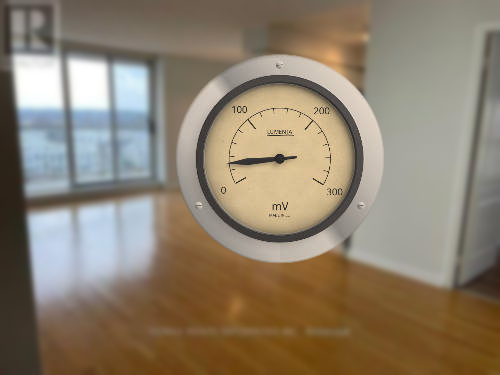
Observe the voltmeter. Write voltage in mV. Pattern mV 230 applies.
mV 30
